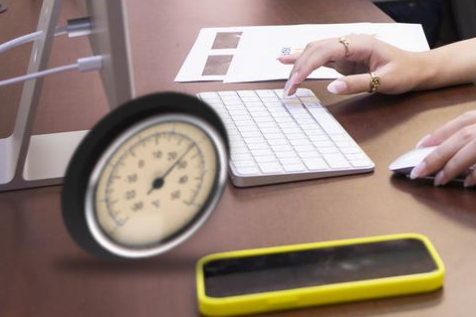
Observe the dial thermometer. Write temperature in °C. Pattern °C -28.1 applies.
°C 25
